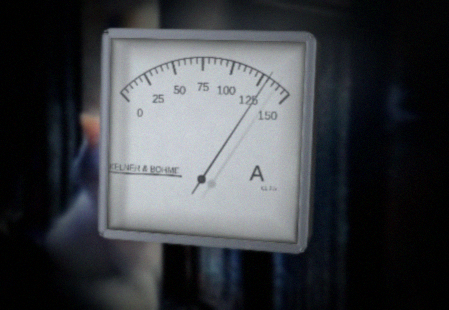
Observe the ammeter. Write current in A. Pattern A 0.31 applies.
A 130
